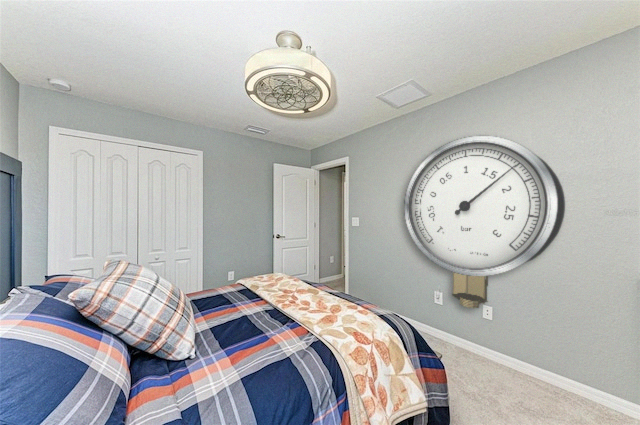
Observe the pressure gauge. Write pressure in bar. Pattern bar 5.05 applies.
bar 1.75
